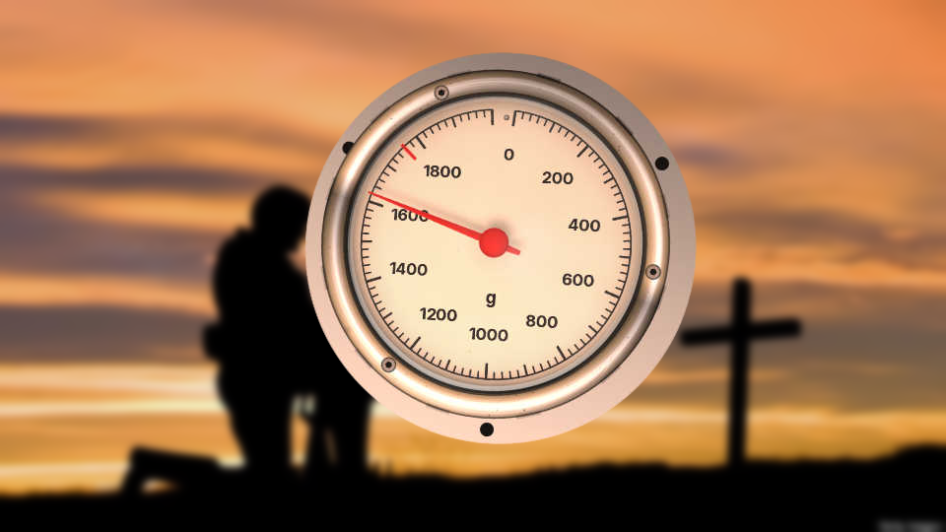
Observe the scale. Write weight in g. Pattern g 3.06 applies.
g 1620
